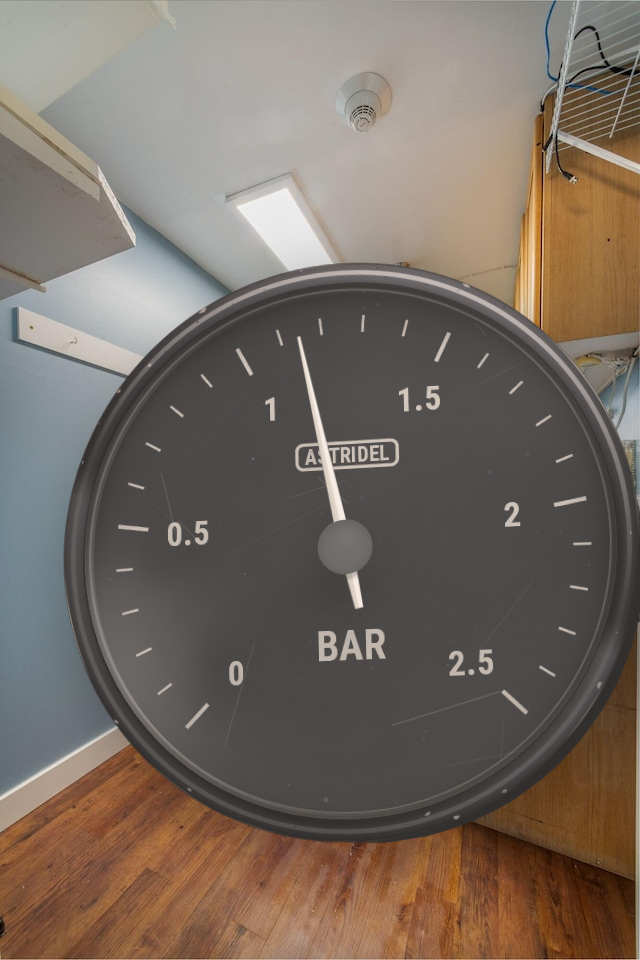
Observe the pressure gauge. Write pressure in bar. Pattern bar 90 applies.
bar 1.15
